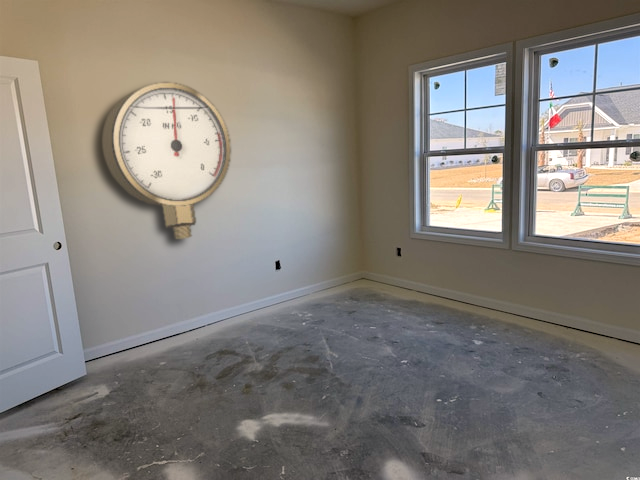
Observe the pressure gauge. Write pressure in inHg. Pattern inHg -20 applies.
inHg -14
